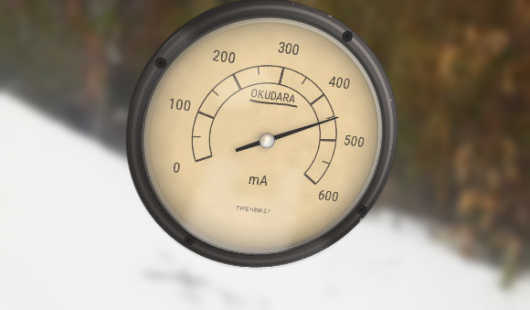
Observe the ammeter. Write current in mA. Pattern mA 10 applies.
mA 450
